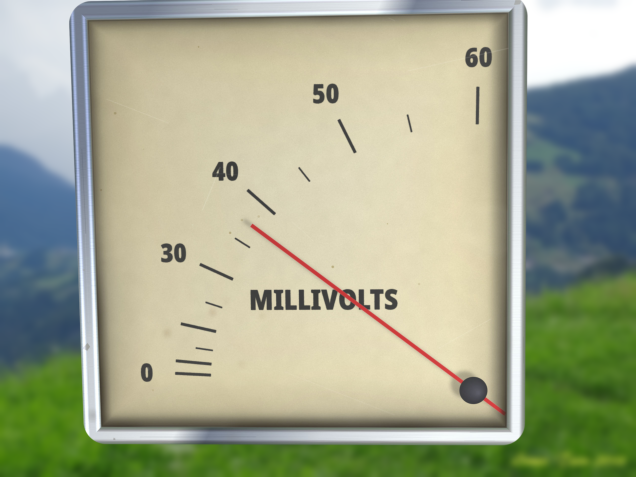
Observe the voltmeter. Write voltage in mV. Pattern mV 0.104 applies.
mV 37.5
